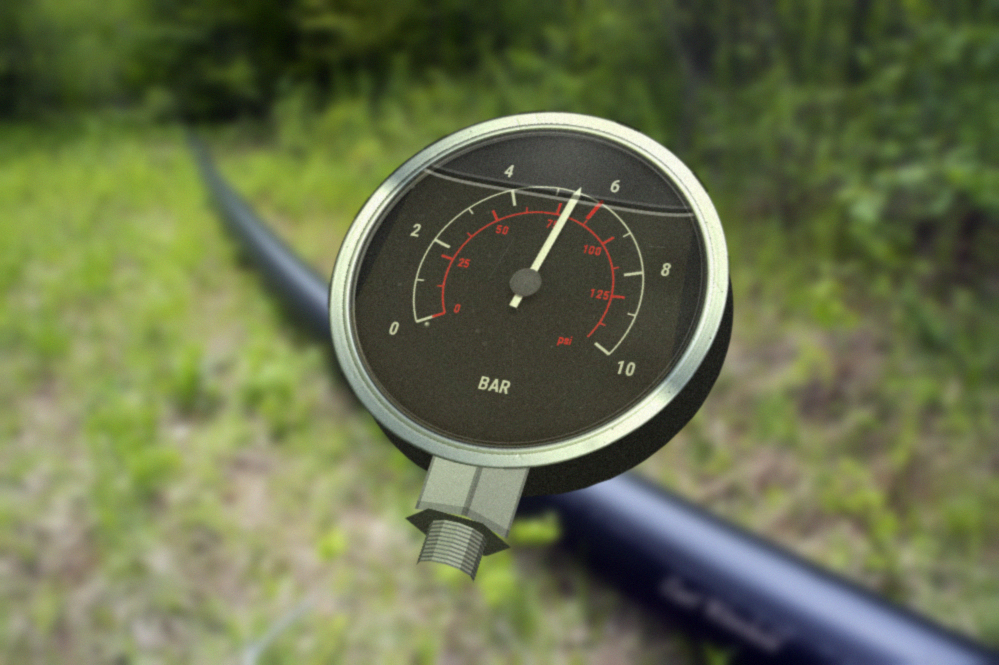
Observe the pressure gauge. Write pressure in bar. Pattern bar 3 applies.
bar 5.5
